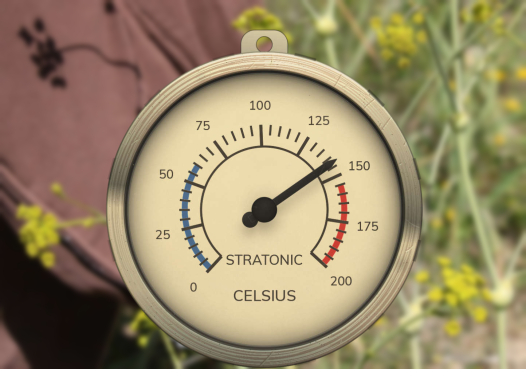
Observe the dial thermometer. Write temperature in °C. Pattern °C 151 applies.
°C 142.5
